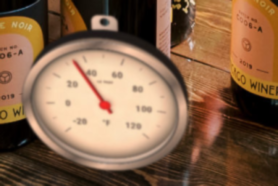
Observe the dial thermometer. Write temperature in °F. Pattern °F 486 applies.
°F 35
